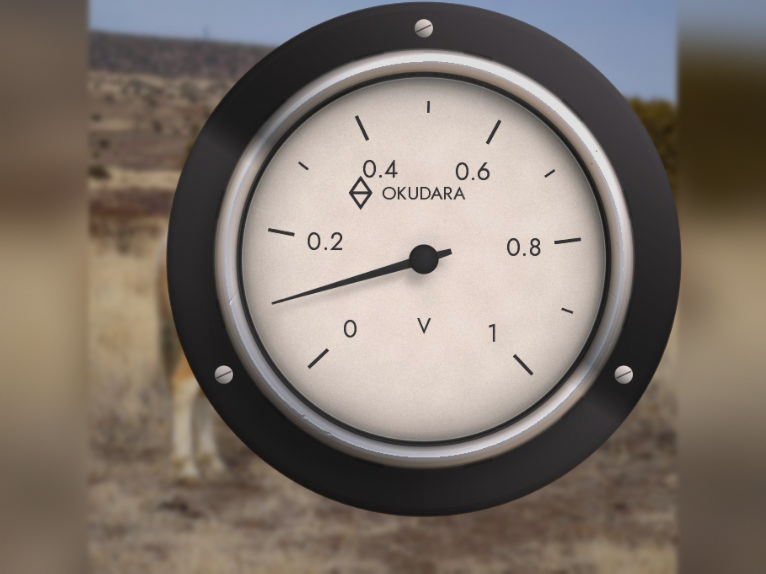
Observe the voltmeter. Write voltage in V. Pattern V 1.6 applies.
V 0.1
